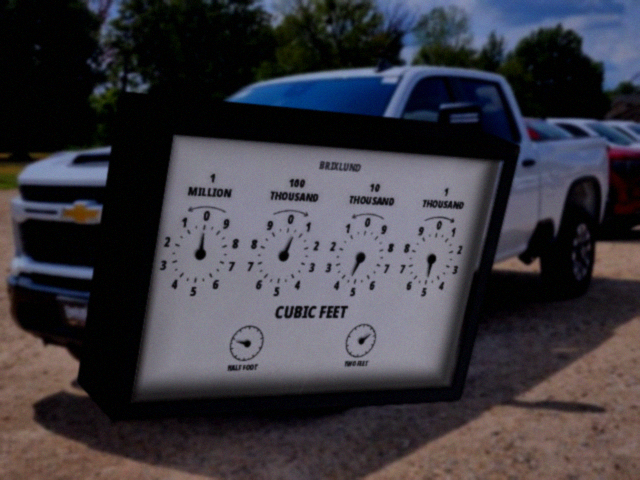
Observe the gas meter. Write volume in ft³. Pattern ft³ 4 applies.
ft³ 4500
